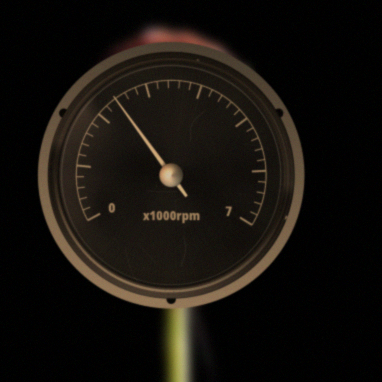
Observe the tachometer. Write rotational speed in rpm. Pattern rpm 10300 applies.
rpm 2400
